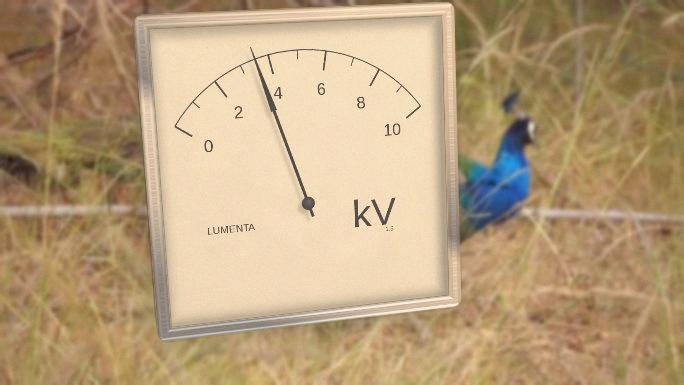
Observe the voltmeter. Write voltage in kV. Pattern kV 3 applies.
kV 3.5
